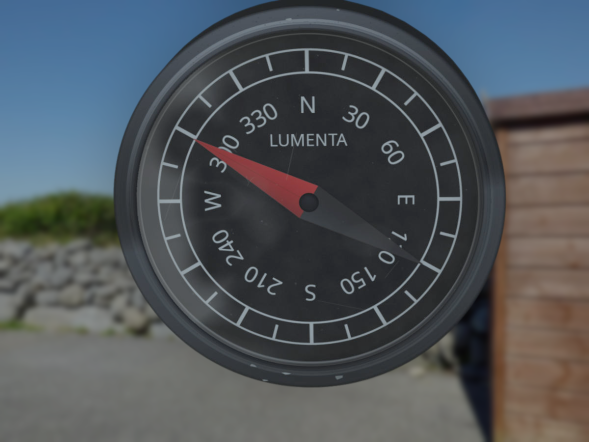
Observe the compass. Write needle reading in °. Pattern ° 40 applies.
° 300
